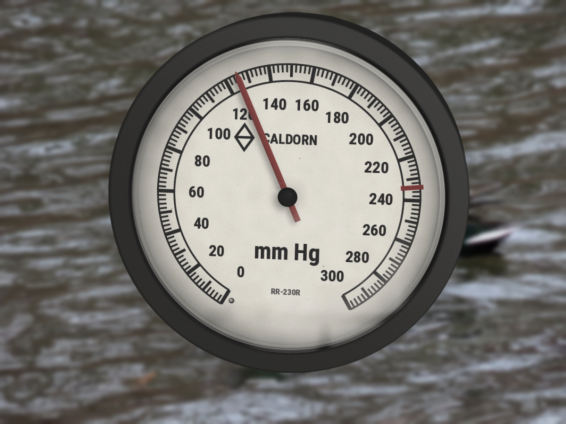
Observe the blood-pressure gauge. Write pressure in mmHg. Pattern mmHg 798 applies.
mmHg 126
